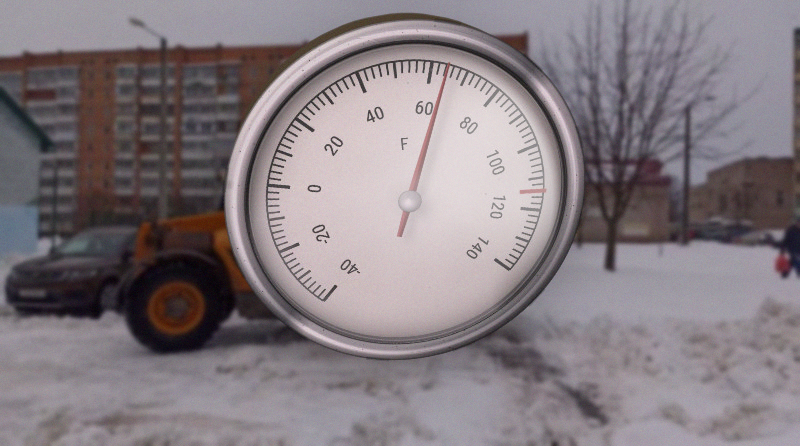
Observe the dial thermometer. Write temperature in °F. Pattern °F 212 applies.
°F 64
